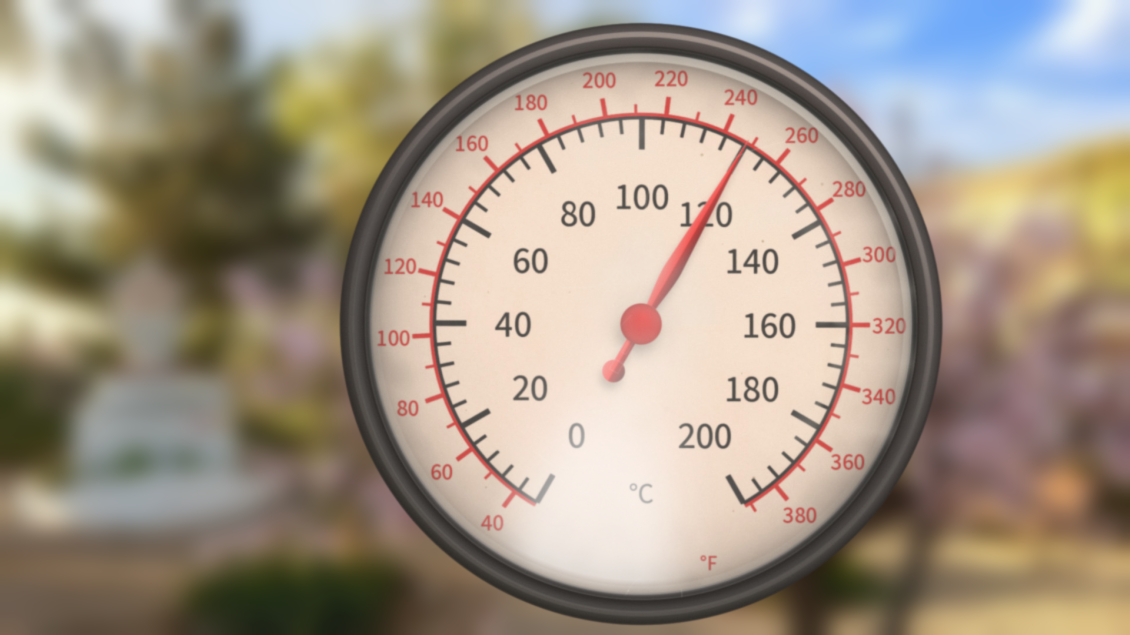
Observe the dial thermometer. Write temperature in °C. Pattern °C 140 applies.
°C 120
